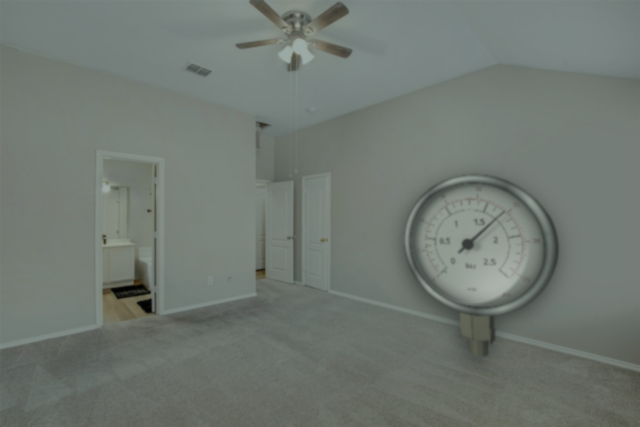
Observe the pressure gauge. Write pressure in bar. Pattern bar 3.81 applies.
bar 1.7
